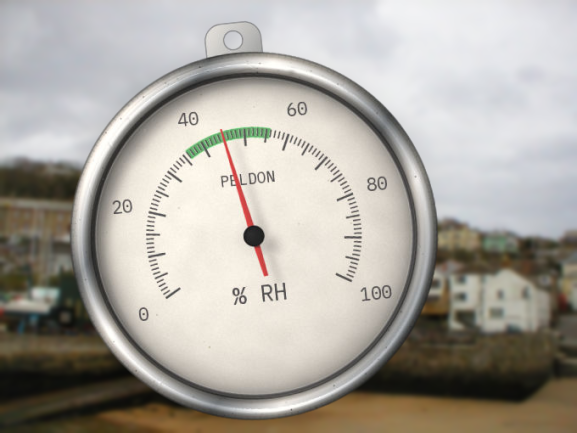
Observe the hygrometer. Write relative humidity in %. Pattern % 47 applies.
% 45
